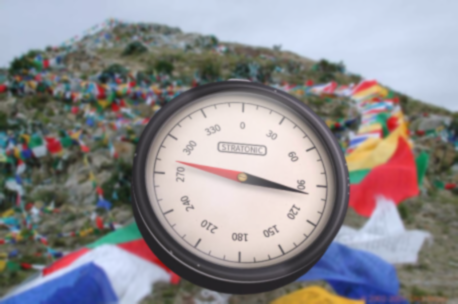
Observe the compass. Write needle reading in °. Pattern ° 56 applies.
° 280
